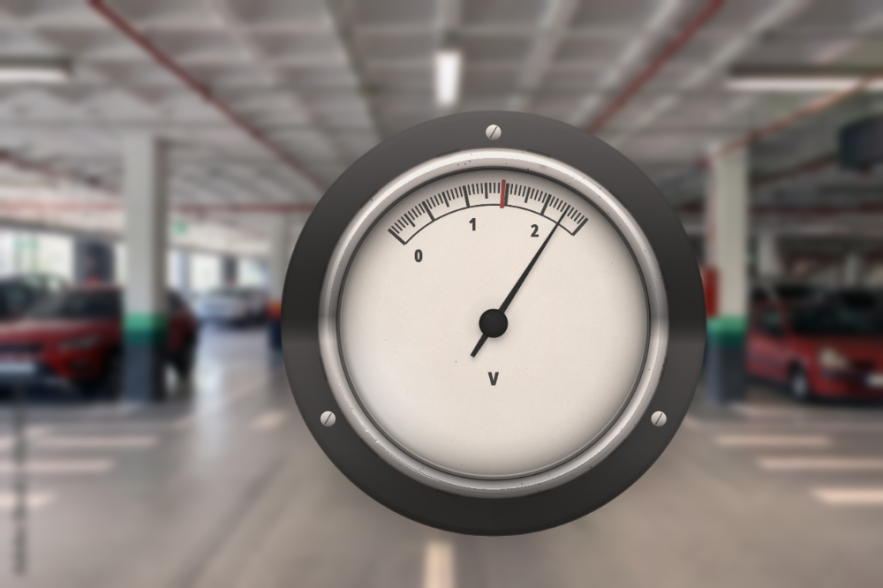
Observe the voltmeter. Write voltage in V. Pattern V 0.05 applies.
V 2.25
